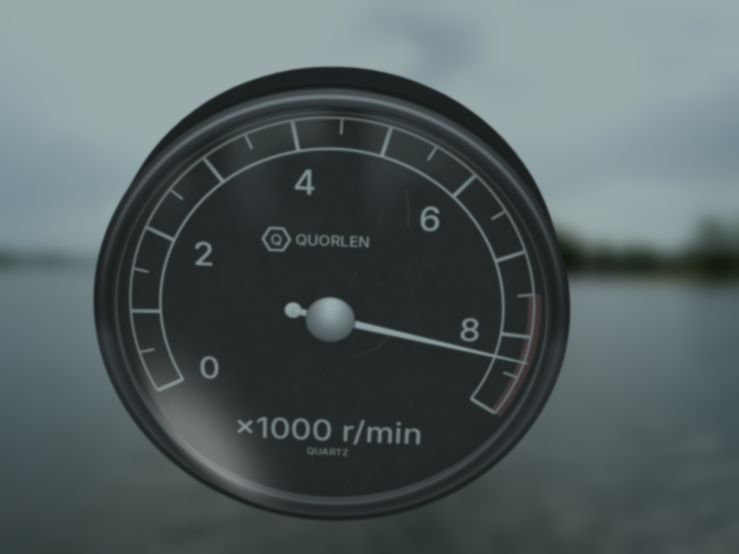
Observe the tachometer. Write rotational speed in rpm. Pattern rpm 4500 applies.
rpm 8250
